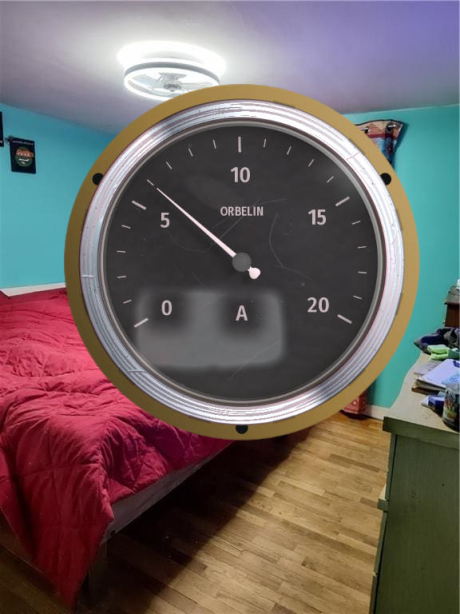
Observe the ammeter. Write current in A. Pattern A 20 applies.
A 6
